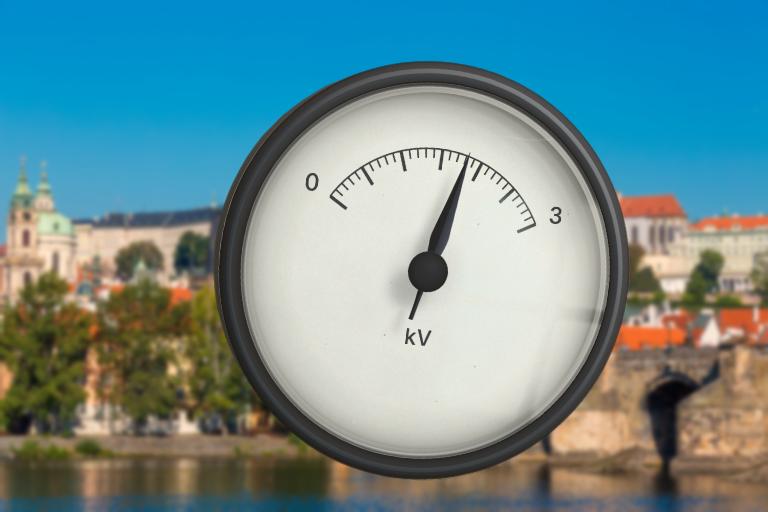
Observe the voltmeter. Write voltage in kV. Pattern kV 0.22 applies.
kV 1.8
